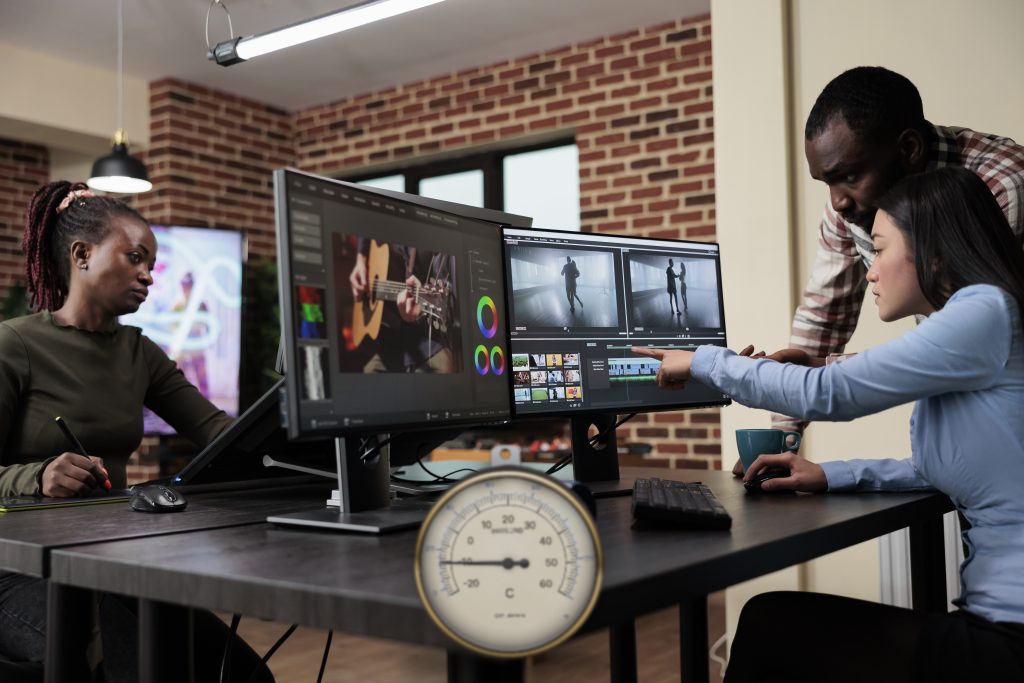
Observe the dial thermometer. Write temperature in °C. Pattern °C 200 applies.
°C -10
